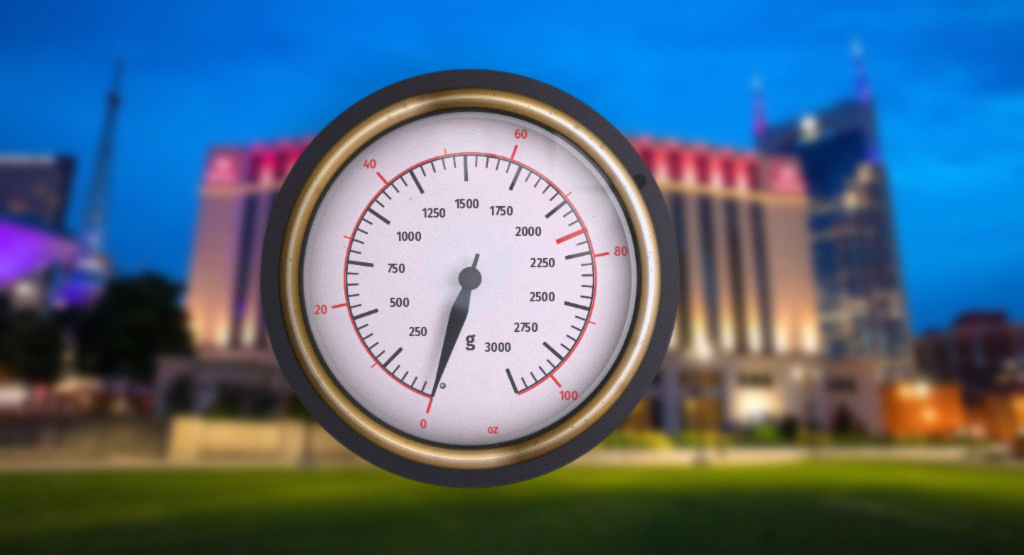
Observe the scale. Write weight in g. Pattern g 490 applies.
g 0
